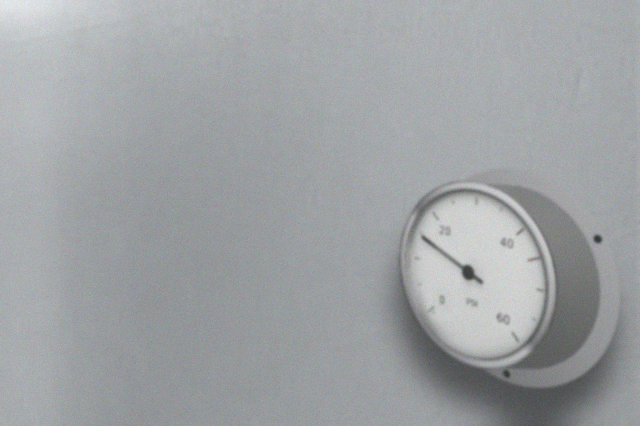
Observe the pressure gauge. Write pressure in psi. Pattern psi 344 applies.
psi 15
